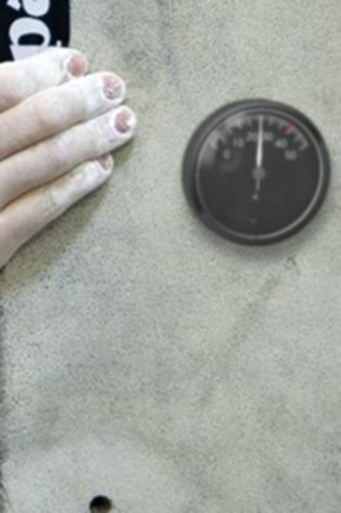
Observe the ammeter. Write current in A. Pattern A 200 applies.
A 25
